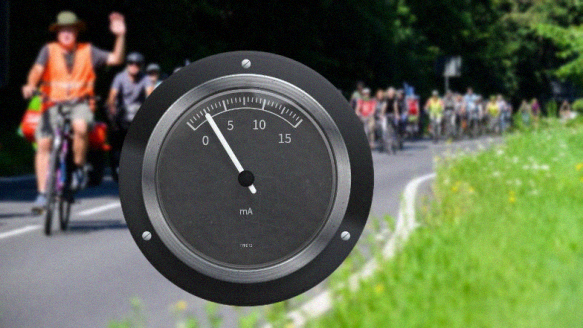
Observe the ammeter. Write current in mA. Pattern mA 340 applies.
mA 2.5
